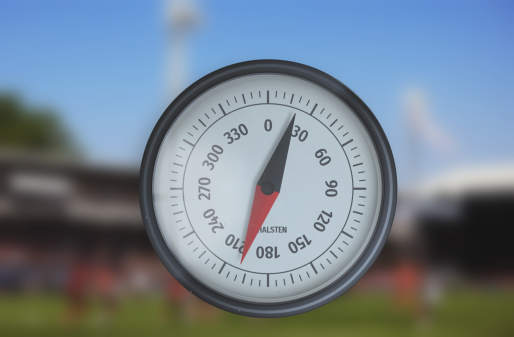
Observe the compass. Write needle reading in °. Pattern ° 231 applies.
° 200
